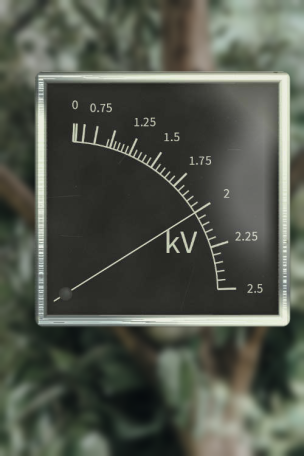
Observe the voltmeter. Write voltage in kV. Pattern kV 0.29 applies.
kV 2
